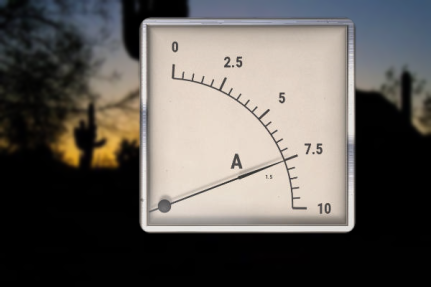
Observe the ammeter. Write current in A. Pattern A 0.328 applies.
A 7.5
